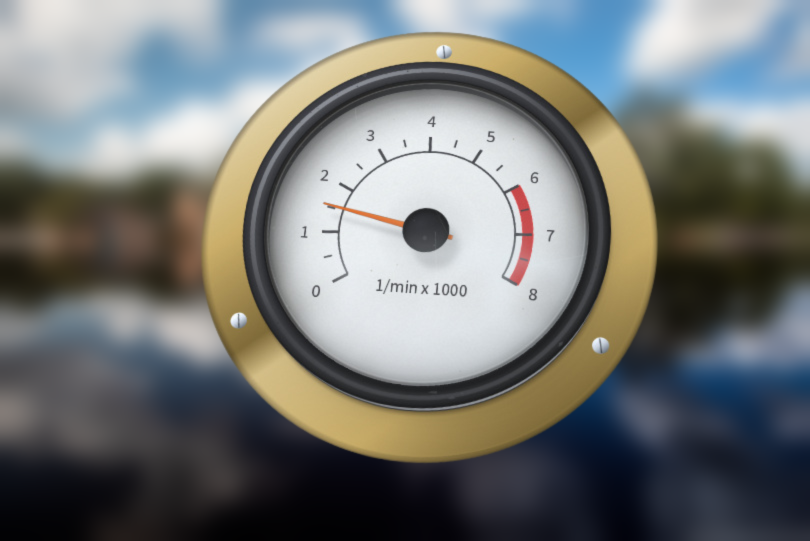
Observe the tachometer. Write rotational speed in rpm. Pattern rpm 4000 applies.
rpm 1500
